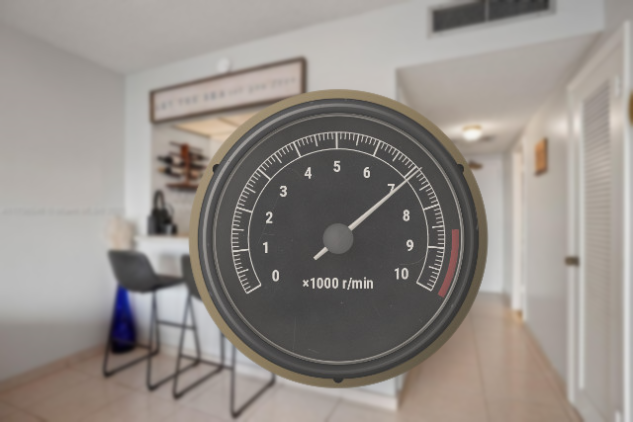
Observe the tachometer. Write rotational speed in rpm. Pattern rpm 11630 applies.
rpm 7100
